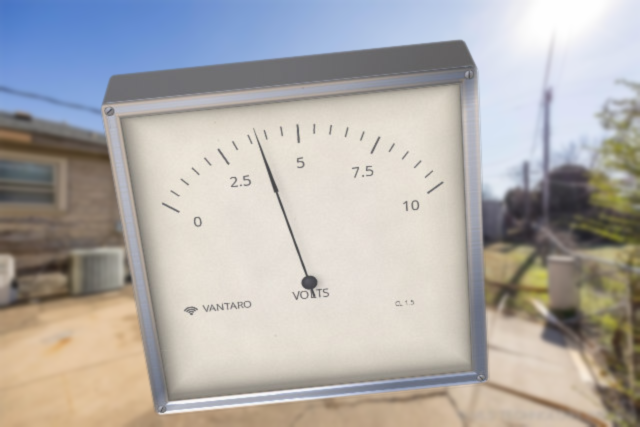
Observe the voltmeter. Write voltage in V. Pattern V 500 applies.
V 3.75
